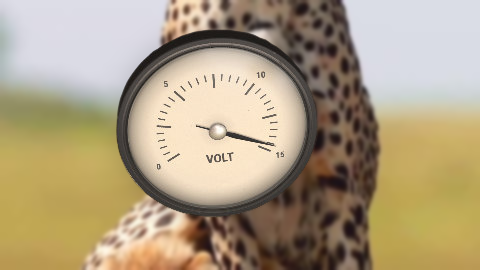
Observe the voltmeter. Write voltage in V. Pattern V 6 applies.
V 14.5
